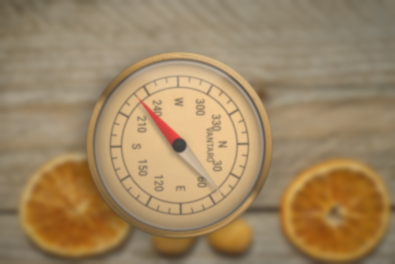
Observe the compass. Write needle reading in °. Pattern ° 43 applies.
° 230
